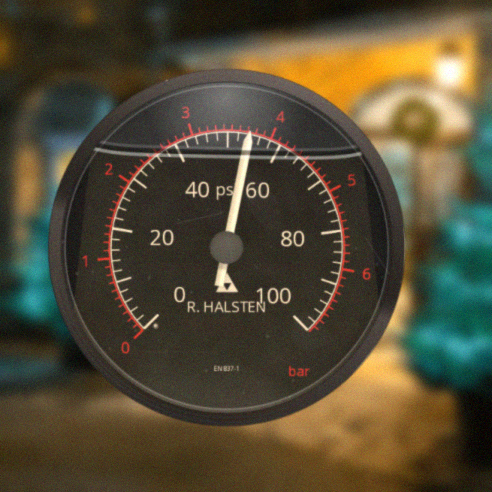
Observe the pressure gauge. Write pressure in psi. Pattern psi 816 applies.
psi 54
